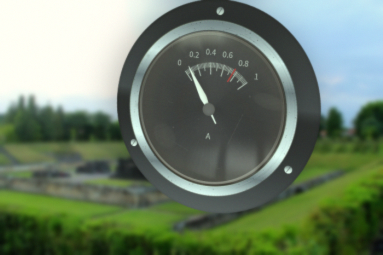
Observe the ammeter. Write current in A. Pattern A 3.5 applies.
A 0.1
